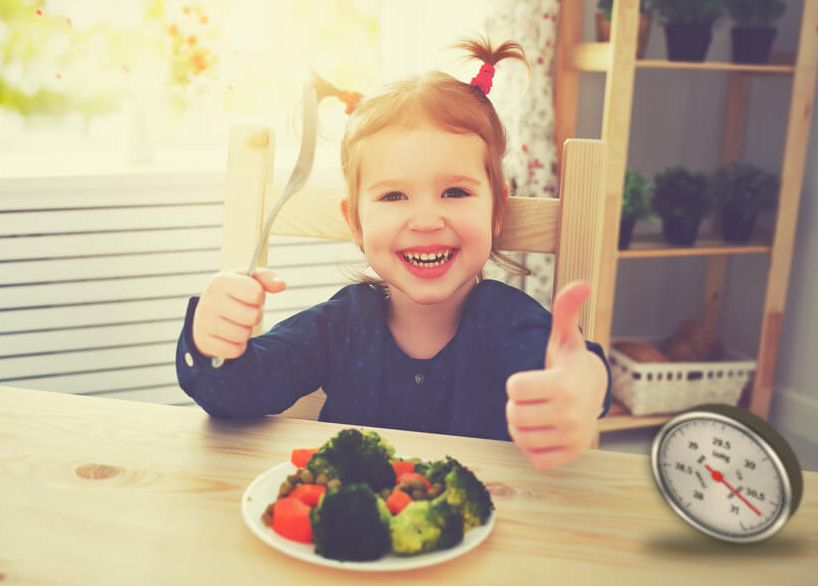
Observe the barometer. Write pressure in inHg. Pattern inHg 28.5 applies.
inHg 30.7
